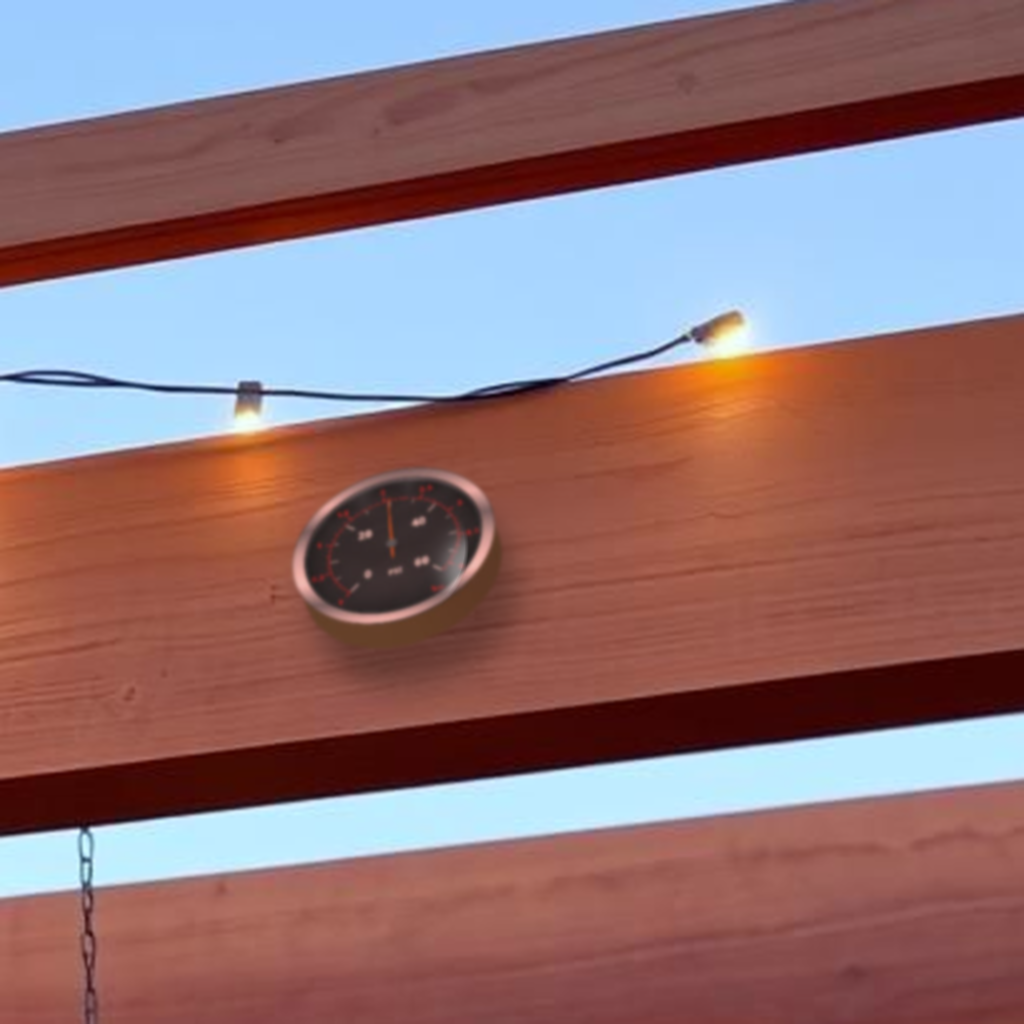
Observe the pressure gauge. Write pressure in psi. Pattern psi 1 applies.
psi 30
